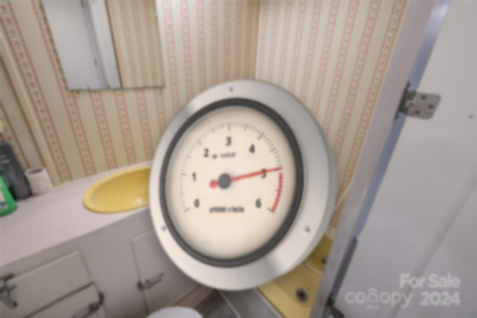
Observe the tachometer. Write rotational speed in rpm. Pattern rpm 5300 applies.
rpm 5000
